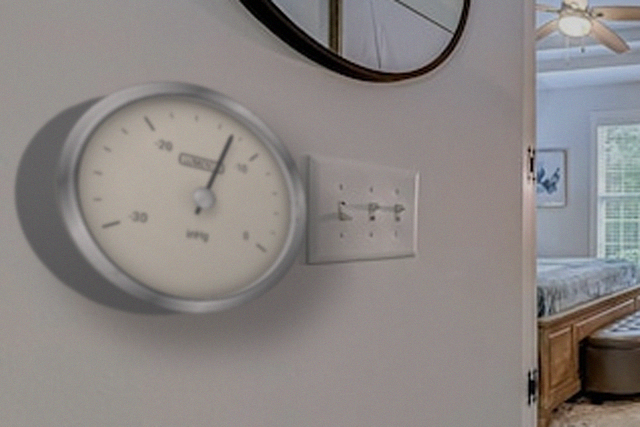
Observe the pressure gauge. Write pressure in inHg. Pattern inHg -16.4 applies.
inHg -13
